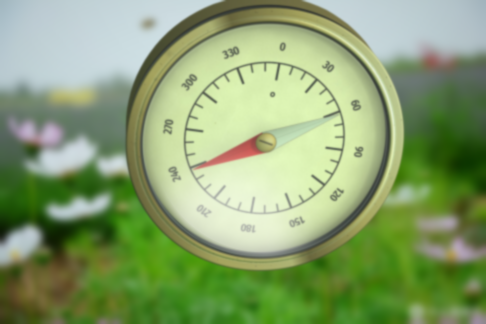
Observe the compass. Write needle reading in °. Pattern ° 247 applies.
° 240
